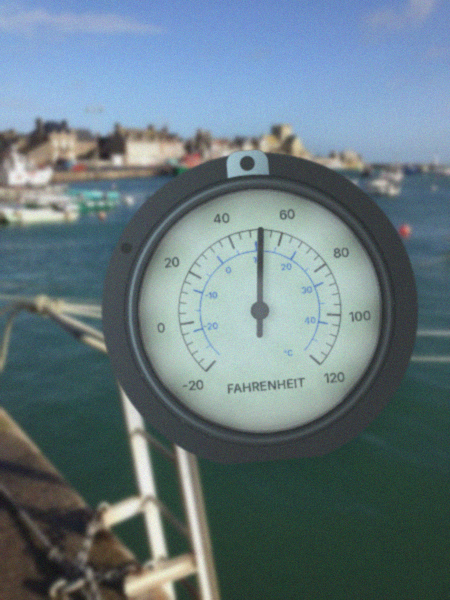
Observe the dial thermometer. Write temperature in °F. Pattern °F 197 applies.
°F 52
